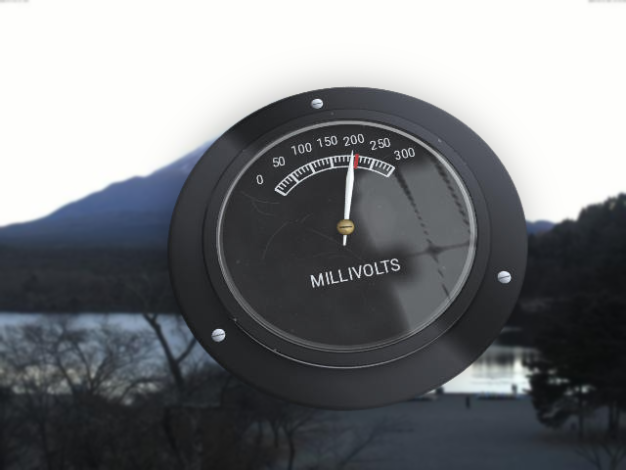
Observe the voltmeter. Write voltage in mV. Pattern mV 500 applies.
mV 200
